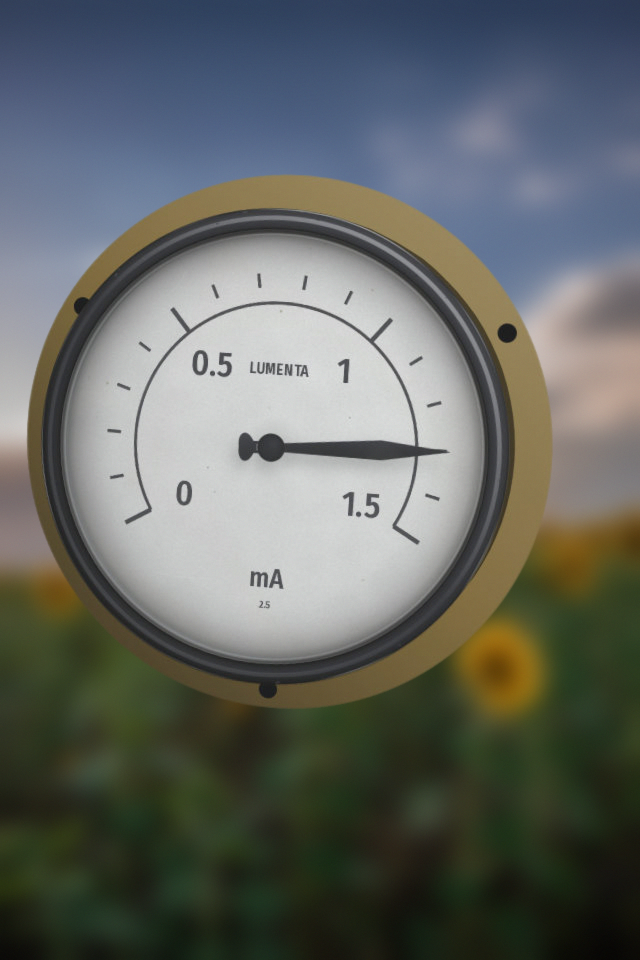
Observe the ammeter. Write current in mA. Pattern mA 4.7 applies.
mA 1.3
